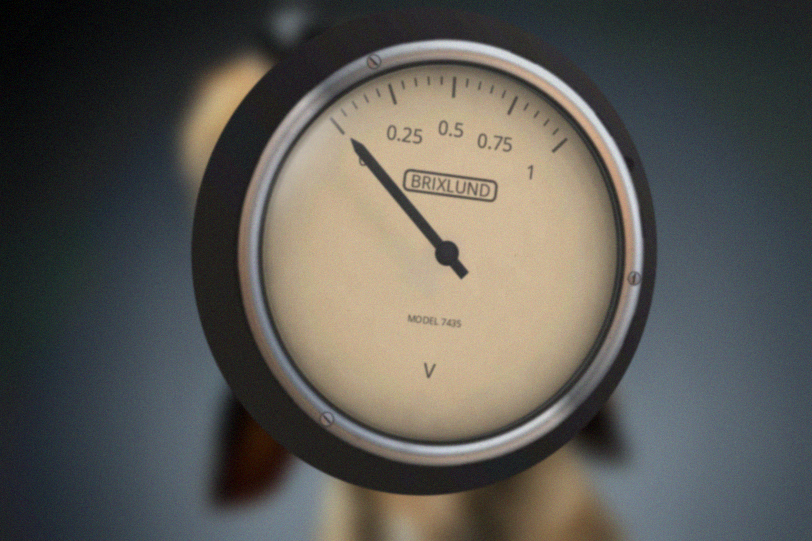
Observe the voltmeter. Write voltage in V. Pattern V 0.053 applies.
V 0
